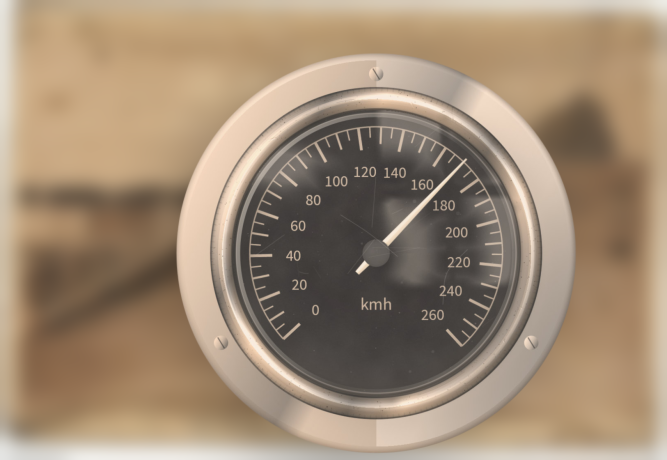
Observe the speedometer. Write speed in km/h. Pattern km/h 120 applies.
km/h 170
